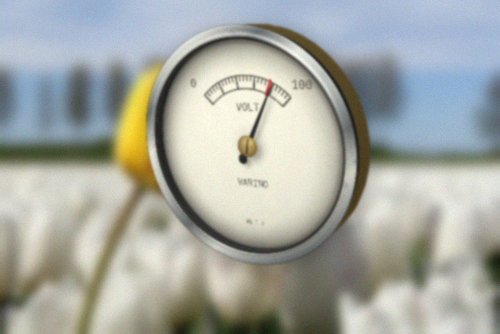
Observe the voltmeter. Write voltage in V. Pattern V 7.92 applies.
V 80
